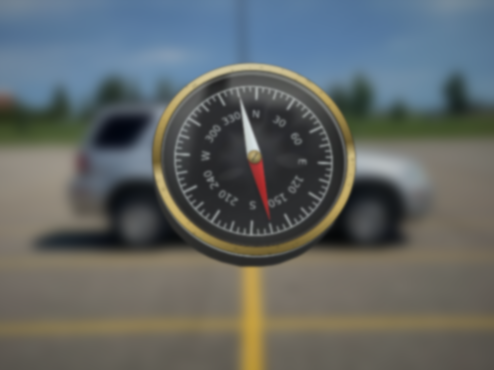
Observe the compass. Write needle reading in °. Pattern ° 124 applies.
° 165
